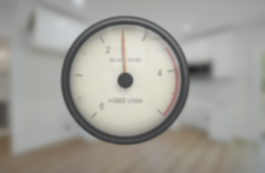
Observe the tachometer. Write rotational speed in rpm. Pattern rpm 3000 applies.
rpm 2500
